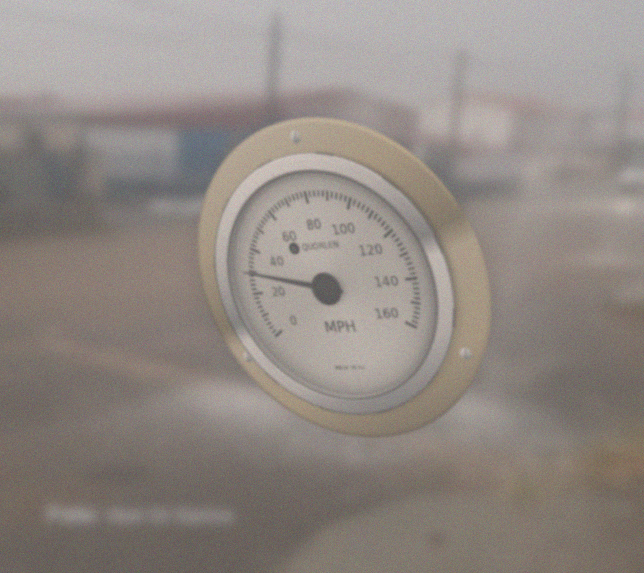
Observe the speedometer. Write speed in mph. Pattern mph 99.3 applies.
mph 30
